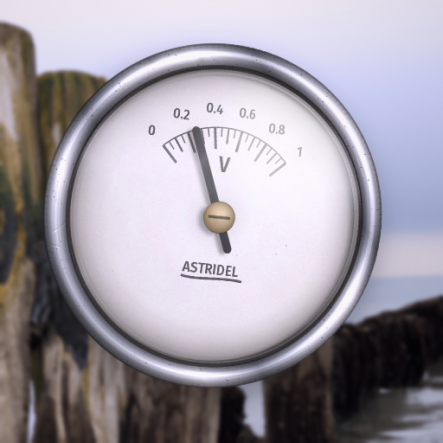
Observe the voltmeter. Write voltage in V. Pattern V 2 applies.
V 0.25
